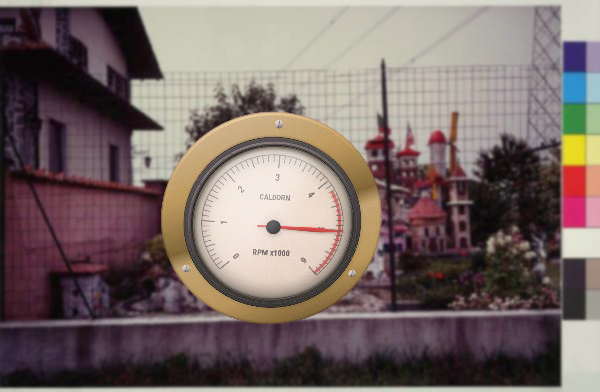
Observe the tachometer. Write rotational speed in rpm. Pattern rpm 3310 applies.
rpm 5000
